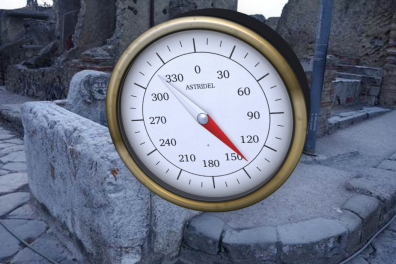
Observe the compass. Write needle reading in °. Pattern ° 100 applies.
° 140
